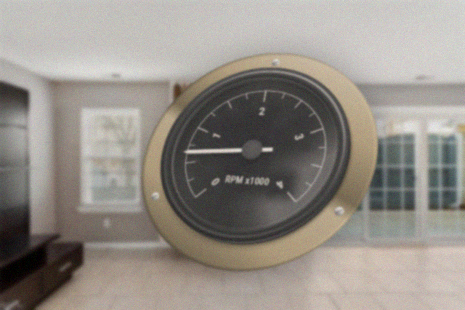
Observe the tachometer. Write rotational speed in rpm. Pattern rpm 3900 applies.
rpm 625
